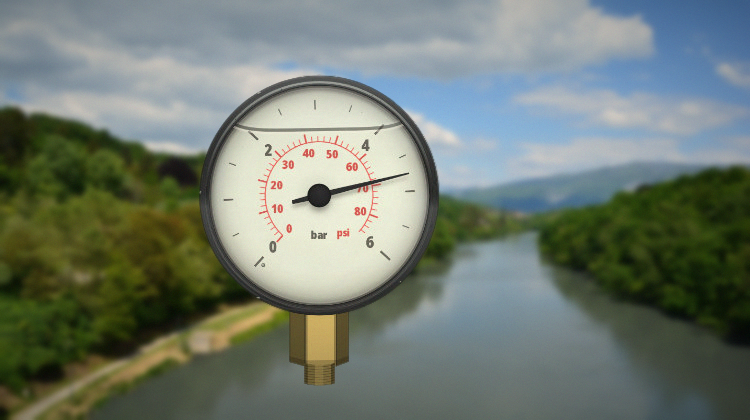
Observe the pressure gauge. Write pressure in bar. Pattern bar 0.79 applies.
bar 4.75
